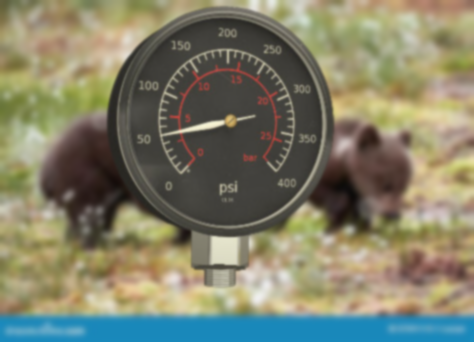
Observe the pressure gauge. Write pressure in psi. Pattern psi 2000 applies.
psi 50
